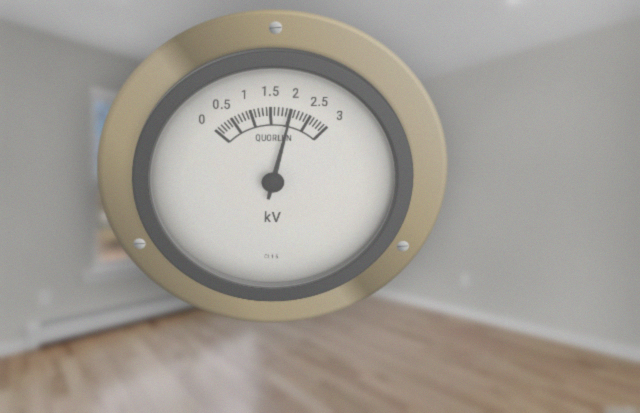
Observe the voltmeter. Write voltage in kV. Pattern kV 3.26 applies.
kV 2
